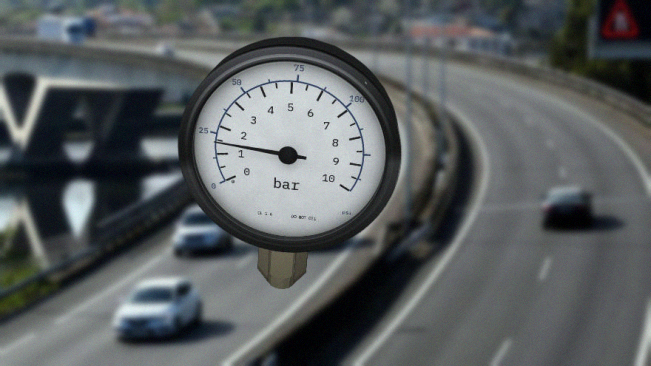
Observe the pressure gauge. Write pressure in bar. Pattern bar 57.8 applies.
bar 1.5
